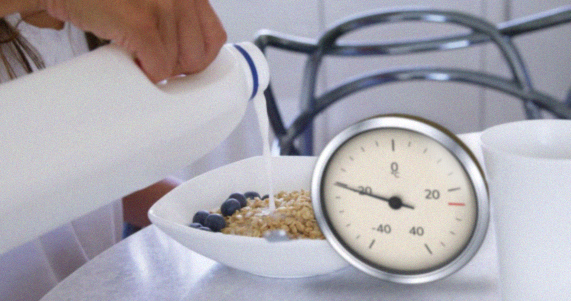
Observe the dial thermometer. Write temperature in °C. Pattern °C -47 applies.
°C -20
